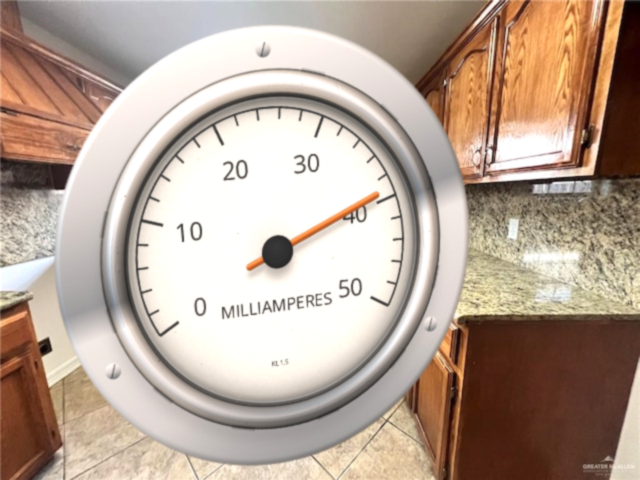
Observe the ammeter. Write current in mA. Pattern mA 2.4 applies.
mA 39
